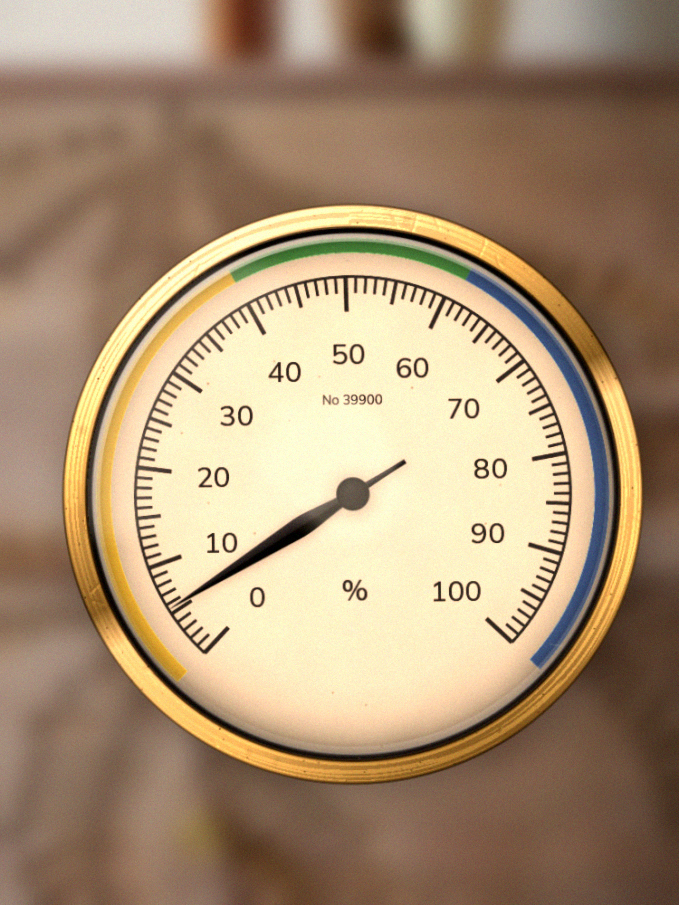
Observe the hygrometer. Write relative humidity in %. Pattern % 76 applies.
% 5.5
